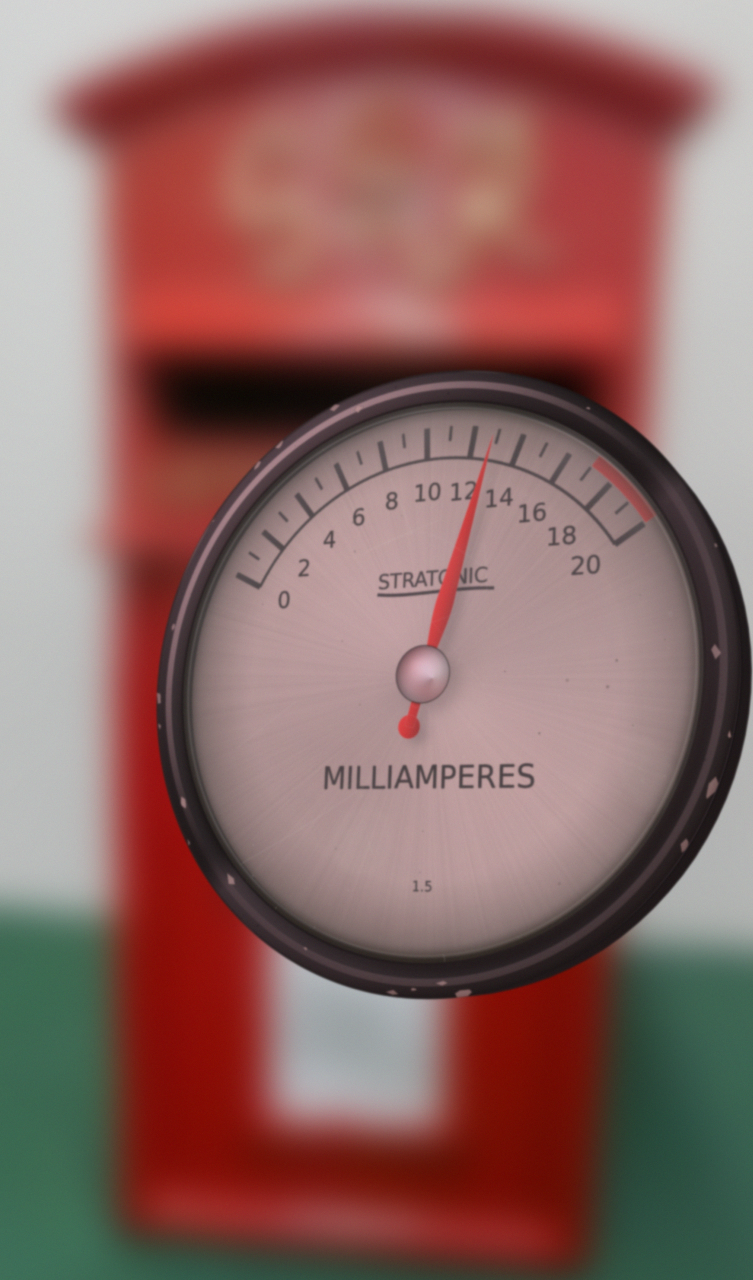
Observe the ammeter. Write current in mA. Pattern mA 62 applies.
mA 13
